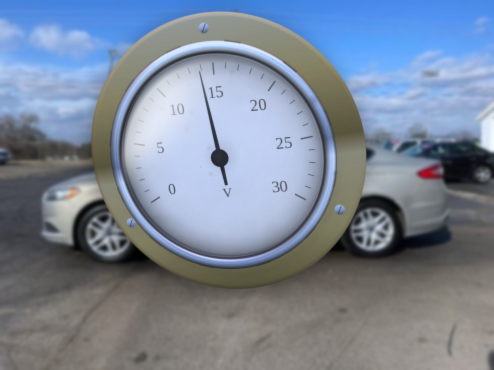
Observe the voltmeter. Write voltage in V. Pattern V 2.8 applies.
V 14
